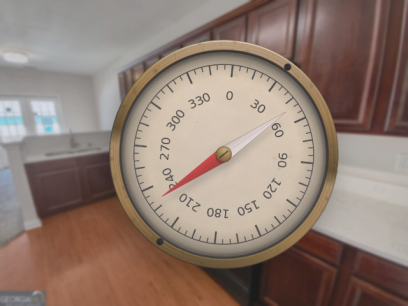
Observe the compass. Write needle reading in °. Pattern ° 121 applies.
° 230
